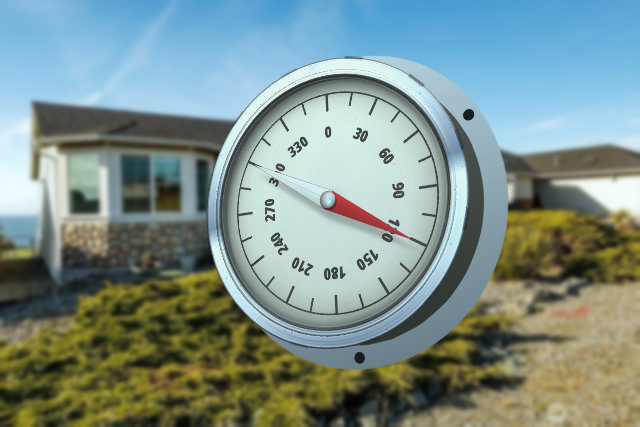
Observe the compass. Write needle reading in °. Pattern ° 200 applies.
° 120
